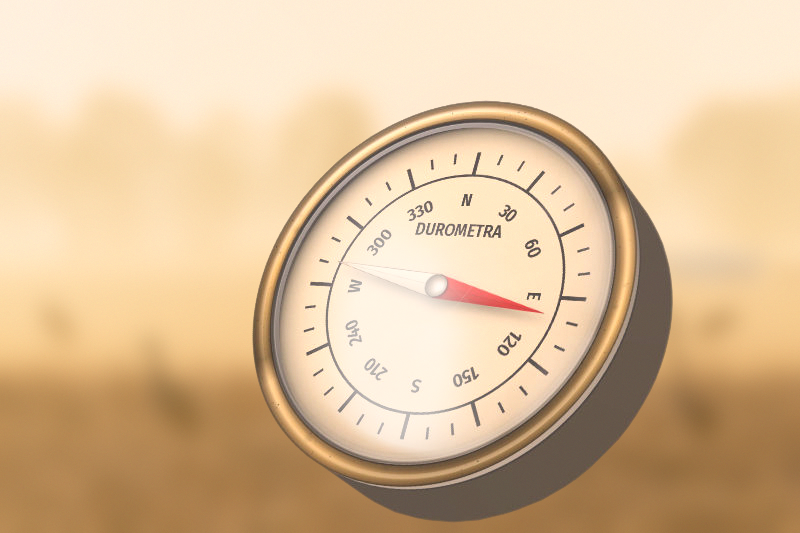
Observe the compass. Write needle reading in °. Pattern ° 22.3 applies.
° 100
